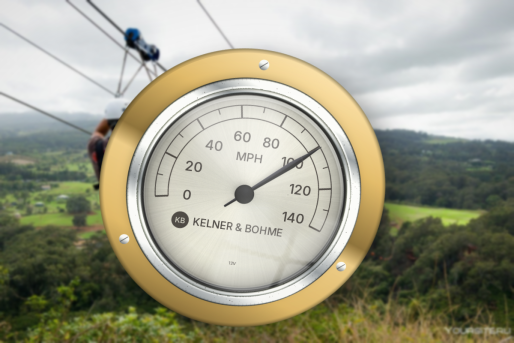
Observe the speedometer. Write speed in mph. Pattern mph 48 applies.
mph 100
